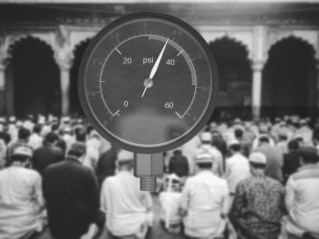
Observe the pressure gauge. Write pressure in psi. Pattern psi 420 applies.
psi 35
